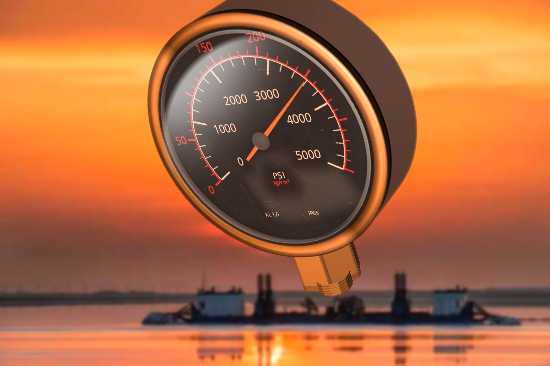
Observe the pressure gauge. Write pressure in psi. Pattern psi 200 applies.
psi 3600
